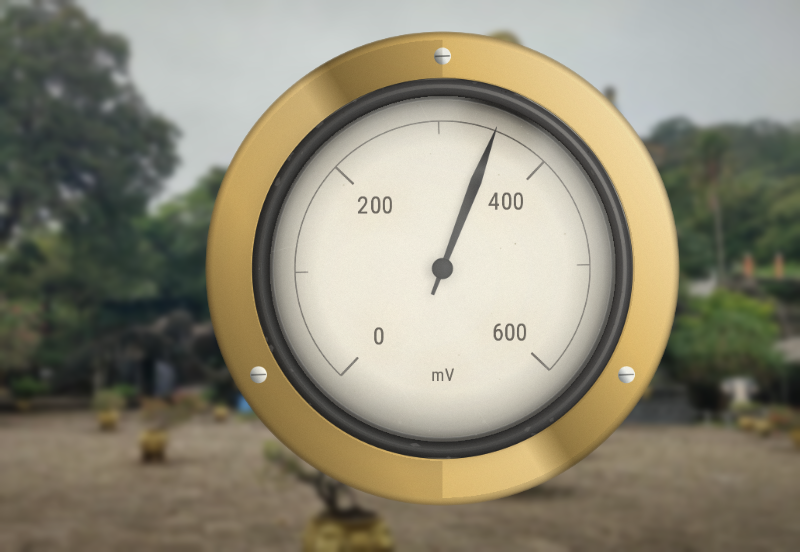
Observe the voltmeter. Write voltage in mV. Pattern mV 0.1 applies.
mV 350
